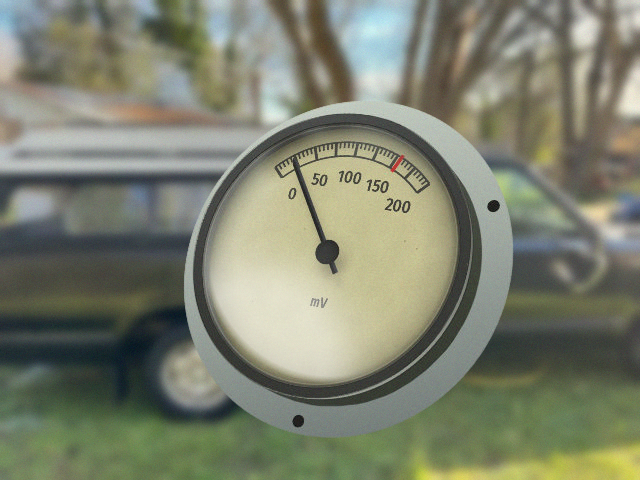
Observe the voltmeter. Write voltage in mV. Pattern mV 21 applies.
mV 25
